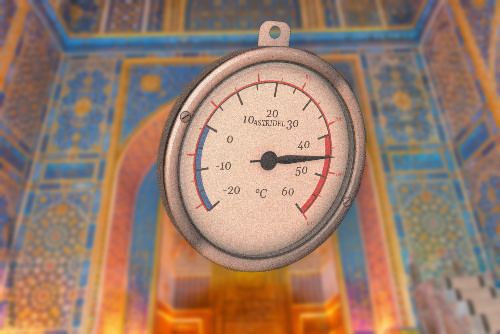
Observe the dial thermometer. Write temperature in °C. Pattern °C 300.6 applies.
°C 45
